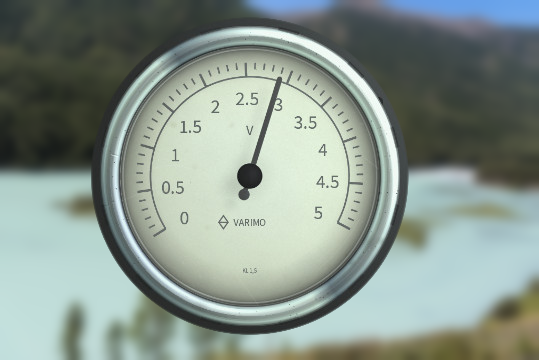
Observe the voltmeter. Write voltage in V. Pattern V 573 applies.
V 2.9
